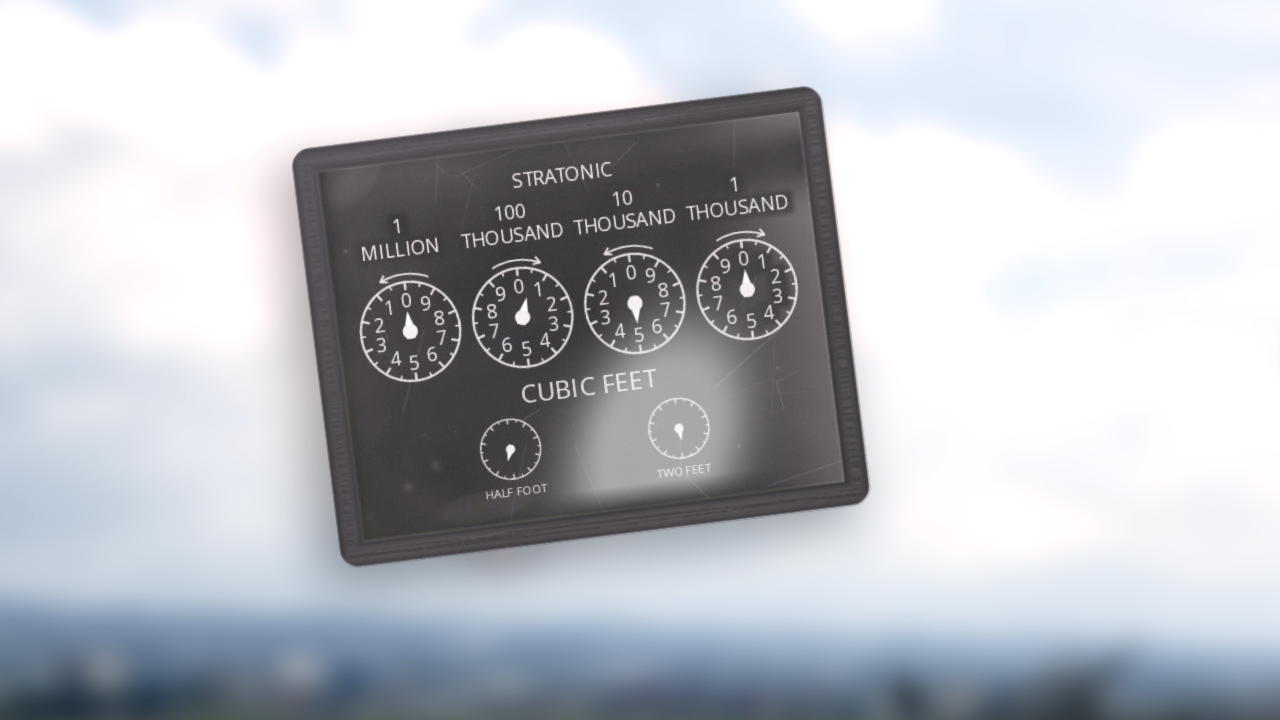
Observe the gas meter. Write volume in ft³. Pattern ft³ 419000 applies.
ft³ 5000
